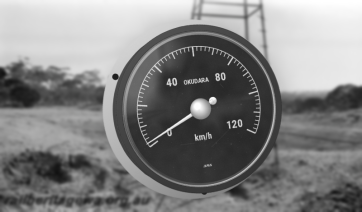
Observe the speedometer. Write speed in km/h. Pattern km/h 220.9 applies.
km/h 2
